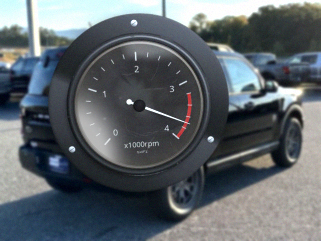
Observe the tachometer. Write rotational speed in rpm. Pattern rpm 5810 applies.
rpm 3700
